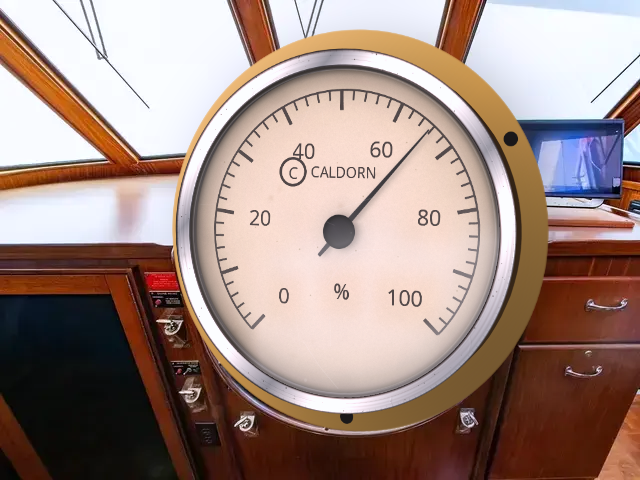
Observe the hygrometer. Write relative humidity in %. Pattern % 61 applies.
% 66
